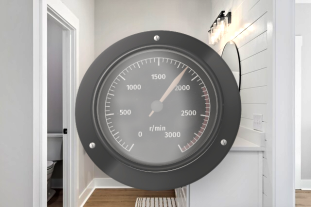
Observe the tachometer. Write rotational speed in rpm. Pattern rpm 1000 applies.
rpm 1850
